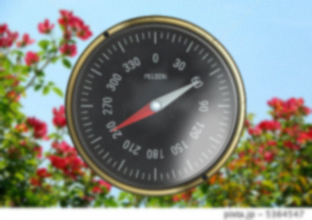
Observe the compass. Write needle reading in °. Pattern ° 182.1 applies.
° 240
